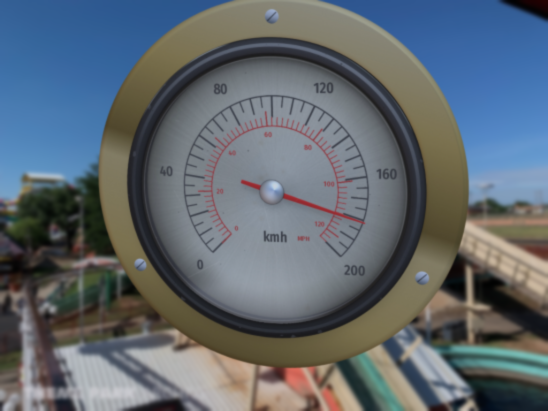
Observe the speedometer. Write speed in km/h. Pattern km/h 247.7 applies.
km/h 180
